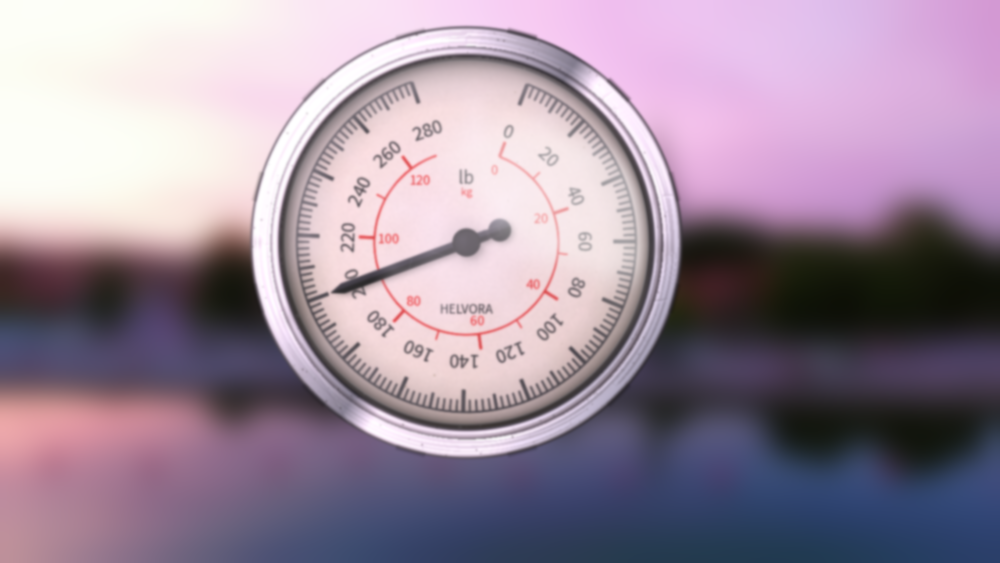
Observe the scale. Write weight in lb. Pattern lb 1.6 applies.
lb 200
